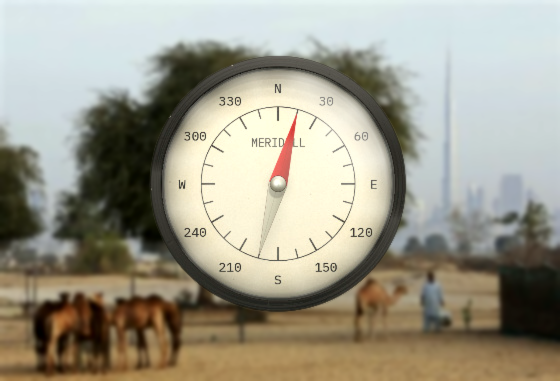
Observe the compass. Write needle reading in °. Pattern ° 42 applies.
° 15
